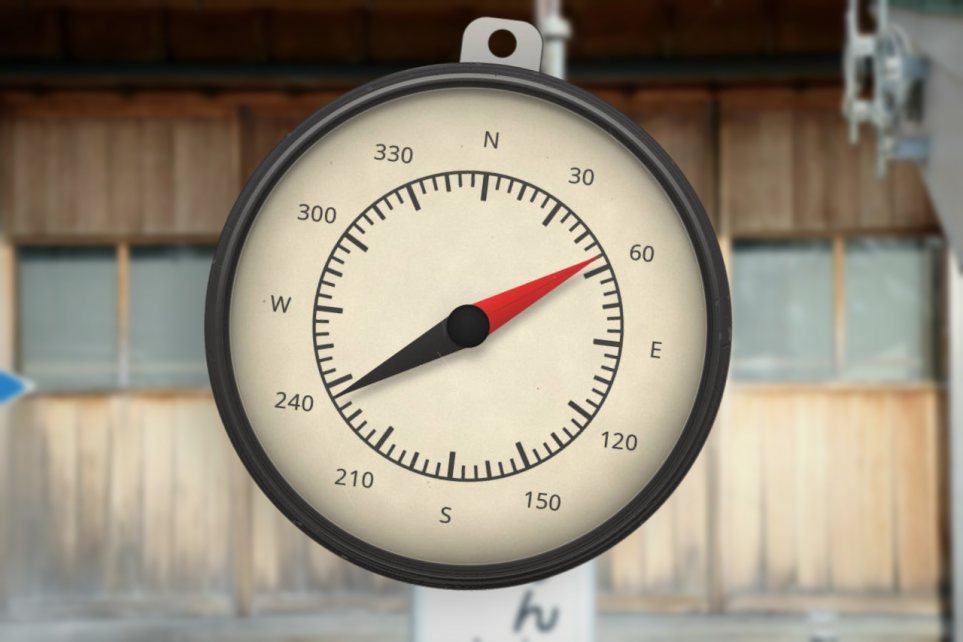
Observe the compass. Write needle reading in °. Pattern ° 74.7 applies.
° 55
